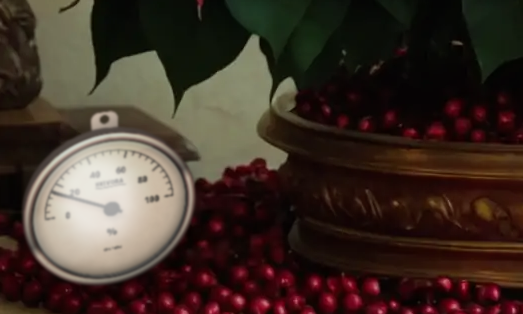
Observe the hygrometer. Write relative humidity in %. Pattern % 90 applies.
% 16
